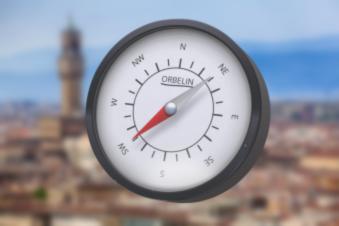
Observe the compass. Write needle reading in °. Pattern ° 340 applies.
° 225
